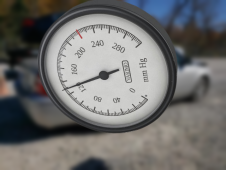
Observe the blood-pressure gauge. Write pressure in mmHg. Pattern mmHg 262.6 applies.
mmHg 130
